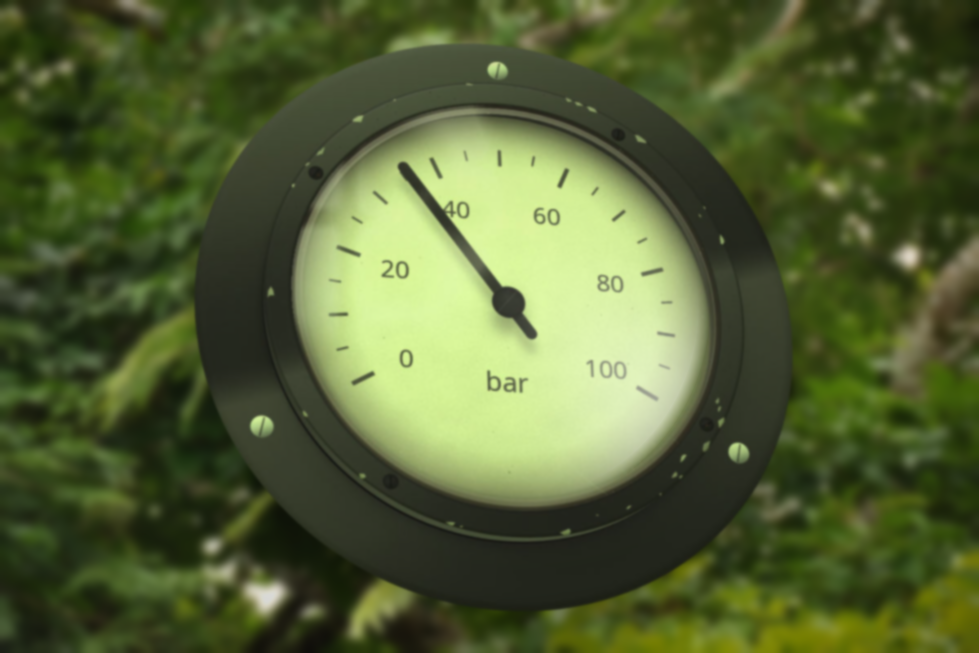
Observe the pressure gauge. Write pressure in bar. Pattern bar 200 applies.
bar 35
